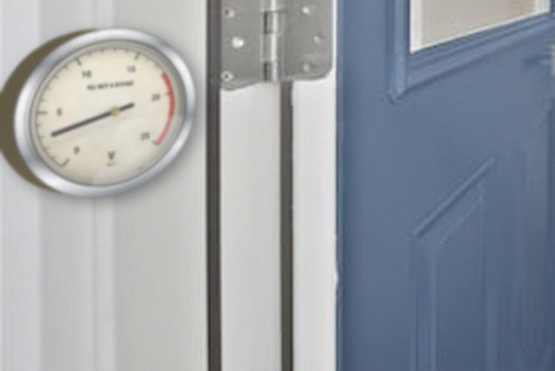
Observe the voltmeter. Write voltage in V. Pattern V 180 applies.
V 3
